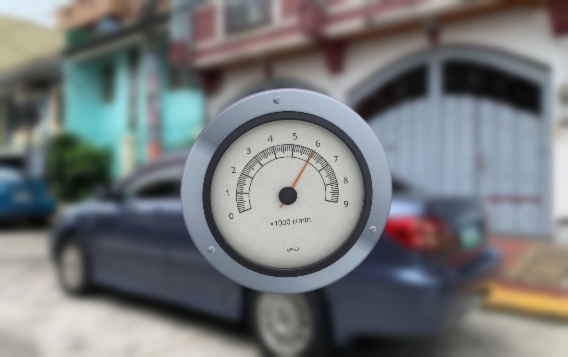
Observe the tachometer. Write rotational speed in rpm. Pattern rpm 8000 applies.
rpm 6000
